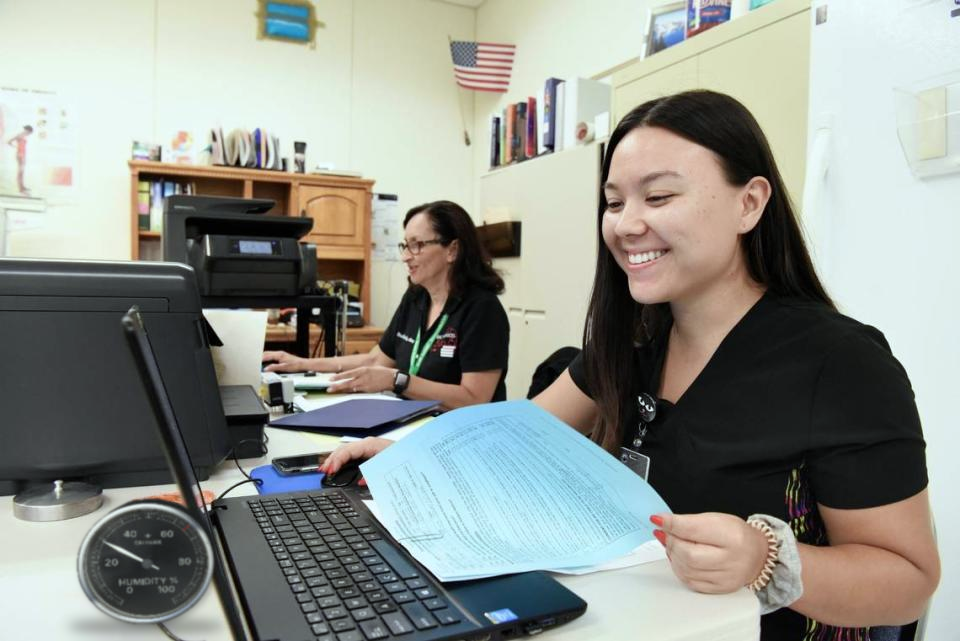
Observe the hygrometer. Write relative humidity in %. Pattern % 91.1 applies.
% 30
